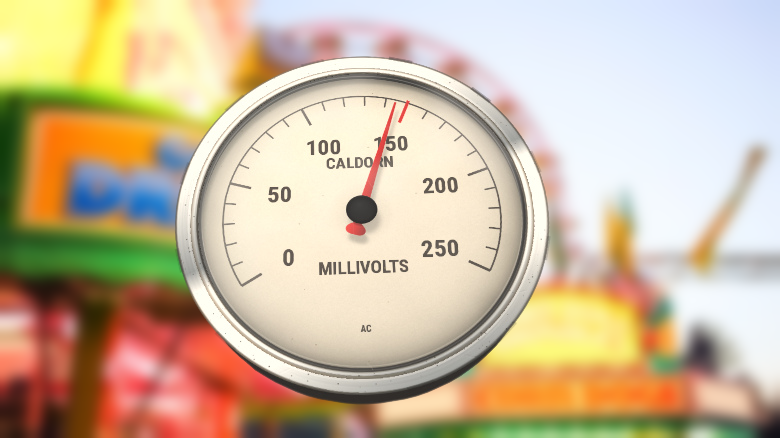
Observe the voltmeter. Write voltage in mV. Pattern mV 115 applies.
mV 145
